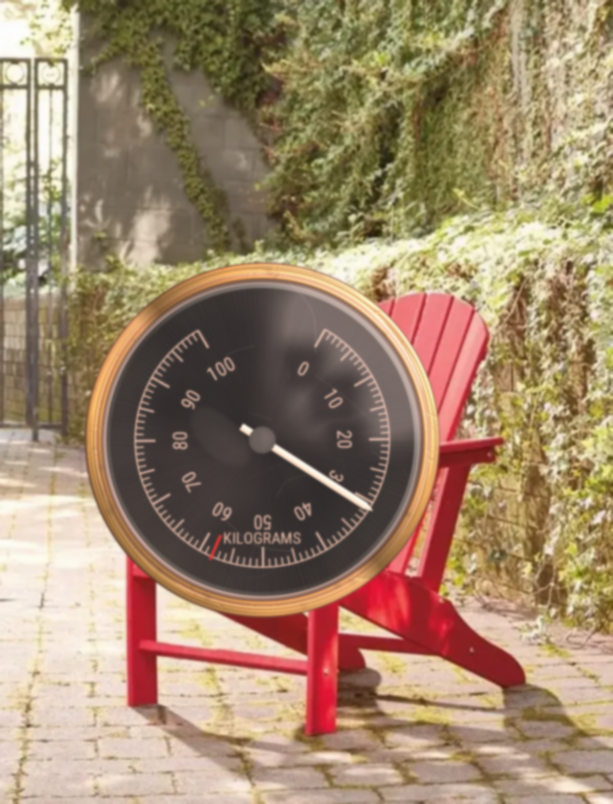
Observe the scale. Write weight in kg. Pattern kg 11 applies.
kg 31
